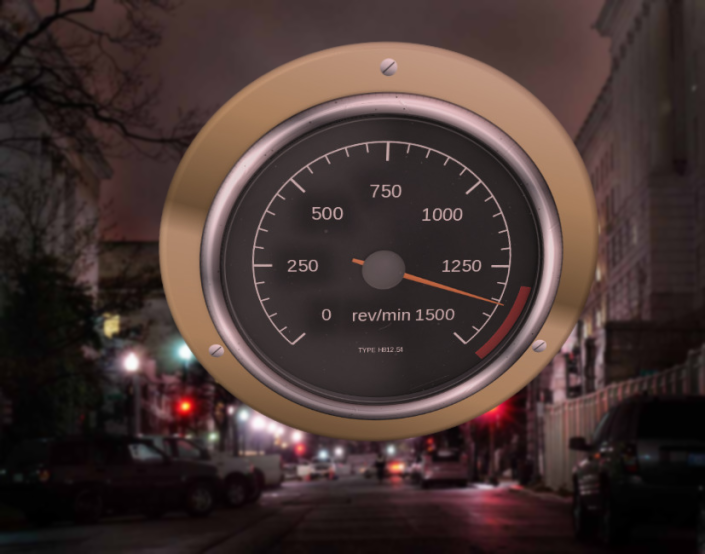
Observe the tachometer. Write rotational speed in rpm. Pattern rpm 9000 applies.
rpm 1350
